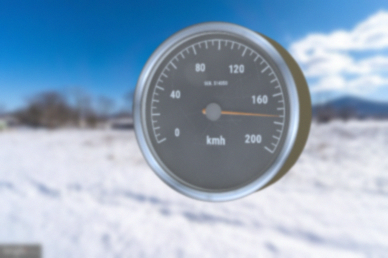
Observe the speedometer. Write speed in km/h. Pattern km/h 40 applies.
km/h 175
